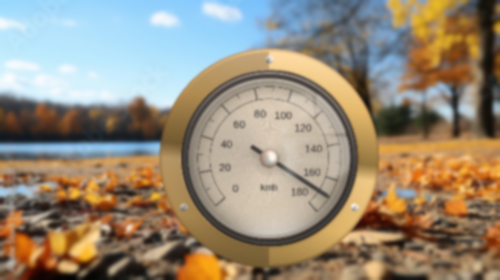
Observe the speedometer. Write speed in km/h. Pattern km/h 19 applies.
km/h 170
